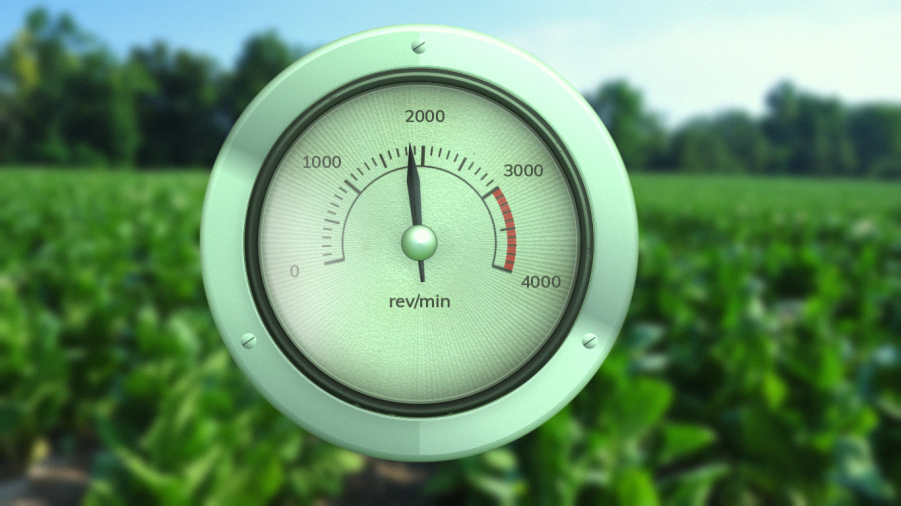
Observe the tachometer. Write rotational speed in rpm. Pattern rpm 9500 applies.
rpm 1850
